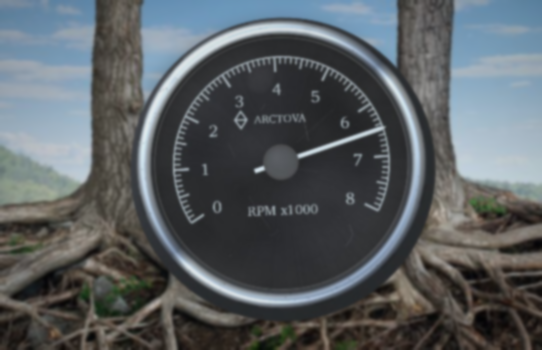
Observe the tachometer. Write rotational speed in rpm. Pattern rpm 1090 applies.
rpm 6500
